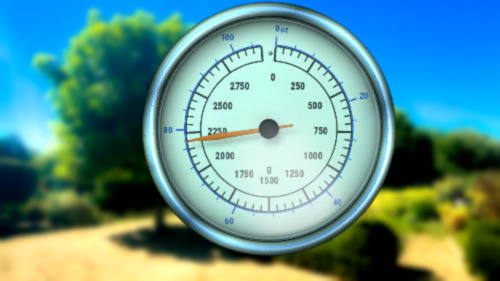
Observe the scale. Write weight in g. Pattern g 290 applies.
g 2200
